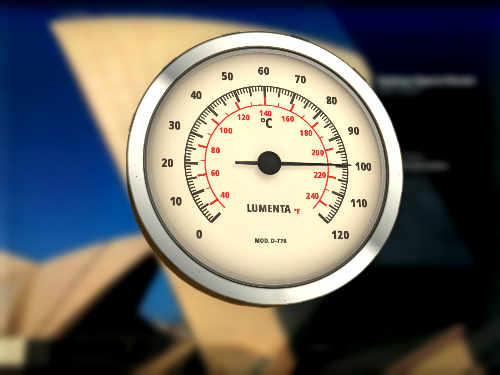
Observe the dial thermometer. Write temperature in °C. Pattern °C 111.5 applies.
°C 100
